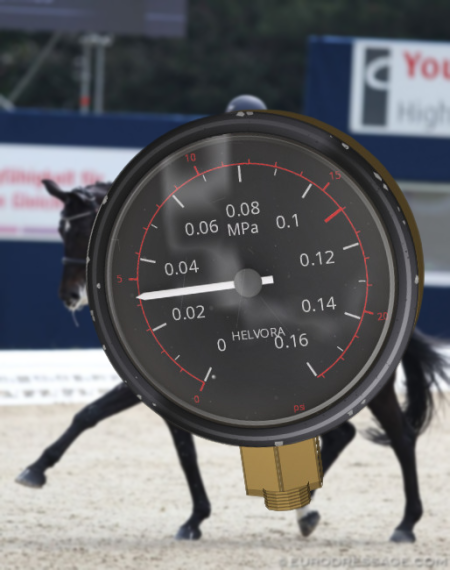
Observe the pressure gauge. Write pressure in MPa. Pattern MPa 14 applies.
MPa 0.03
